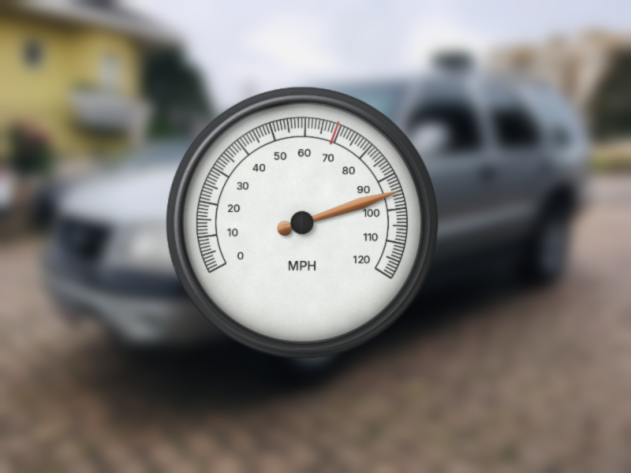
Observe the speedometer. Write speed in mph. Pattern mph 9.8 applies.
mph 95
